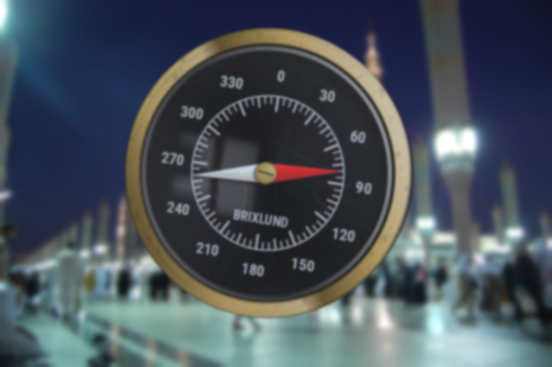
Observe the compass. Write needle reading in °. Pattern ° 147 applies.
° 80
